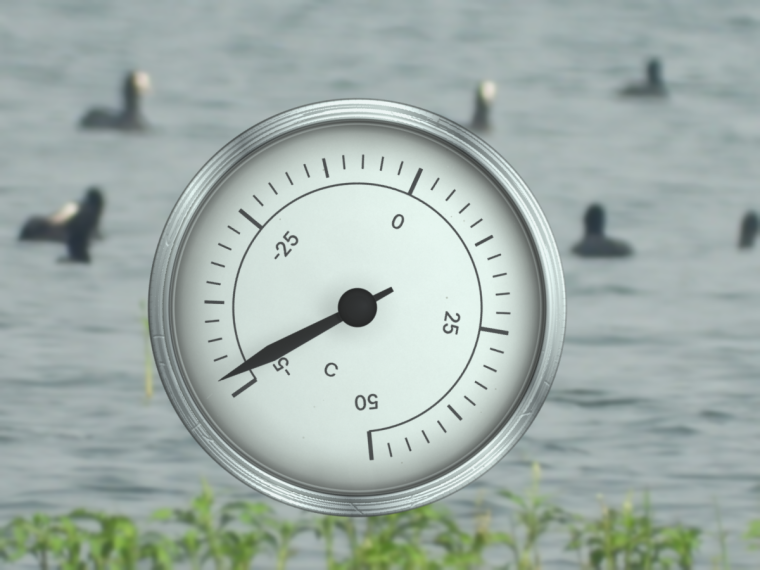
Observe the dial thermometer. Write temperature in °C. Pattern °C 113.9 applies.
°C -47.5
